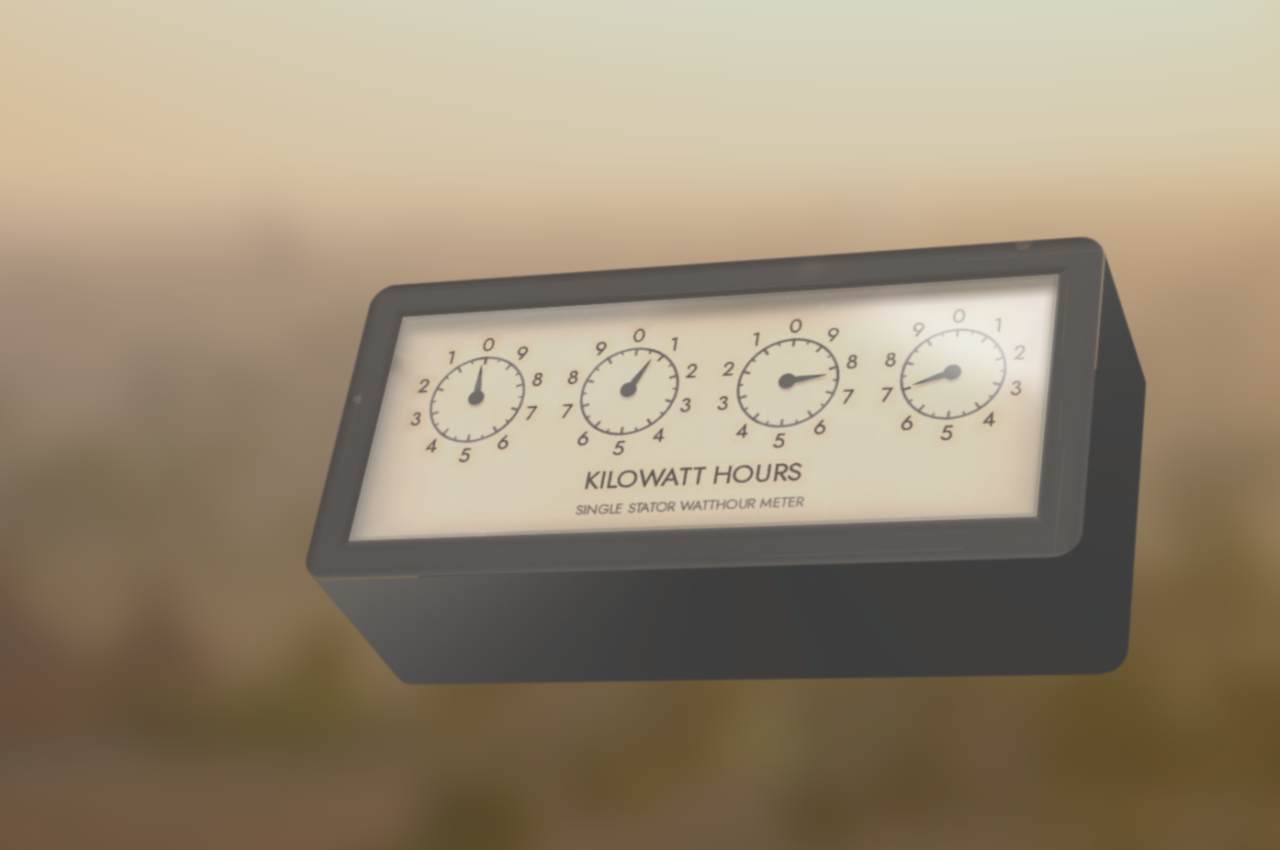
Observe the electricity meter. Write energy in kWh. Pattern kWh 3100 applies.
kWh 77
